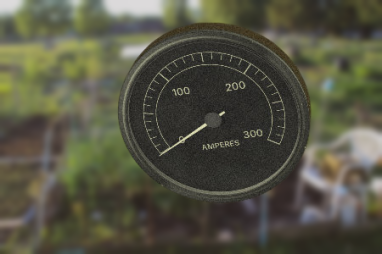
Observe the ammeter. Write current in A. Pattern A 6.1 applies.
A 0
